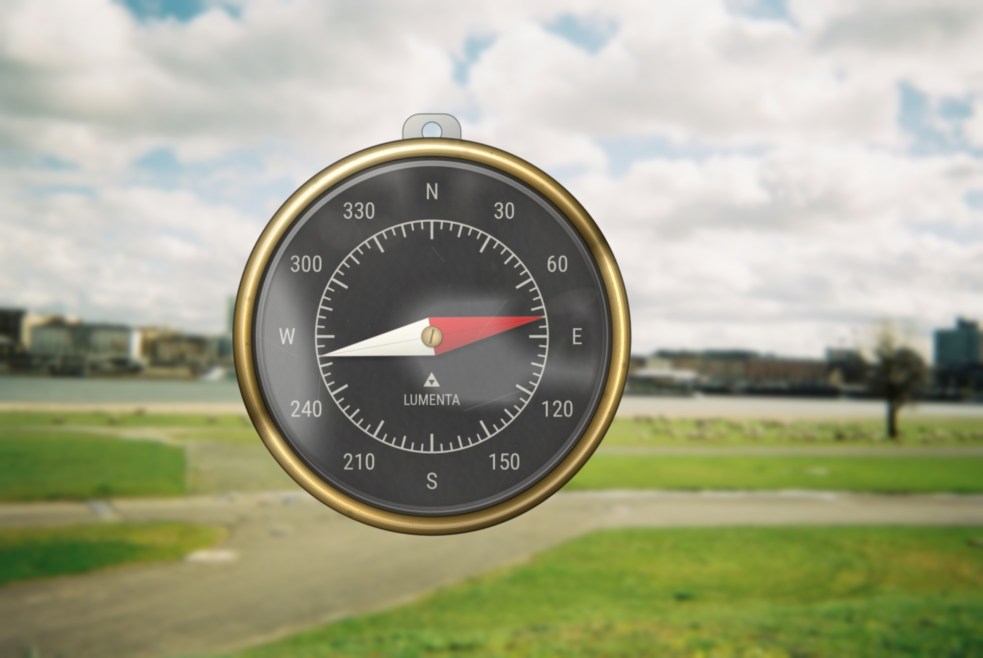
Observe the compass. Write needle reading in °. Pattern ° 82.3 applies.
° 80
